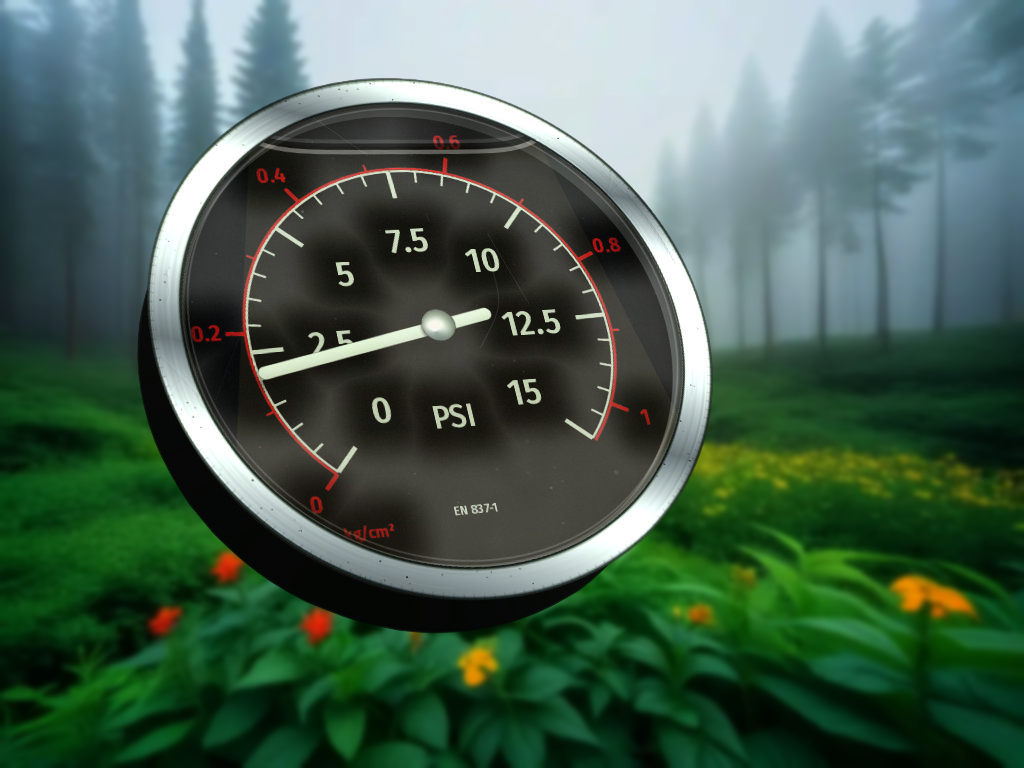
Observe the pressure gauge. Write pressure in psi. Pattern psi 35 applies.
psi 2
